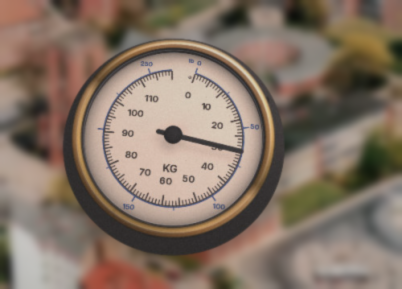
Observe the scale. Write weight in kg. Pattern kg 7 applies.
kg 30
